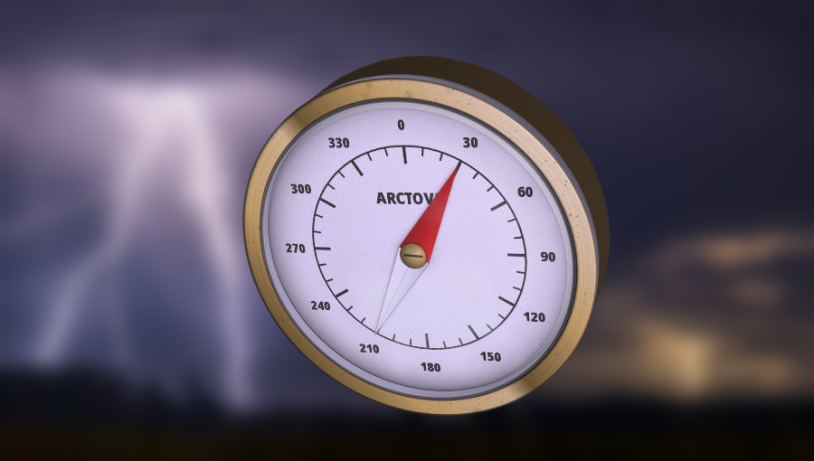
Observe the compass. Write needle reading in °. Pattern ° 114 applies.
° 30
